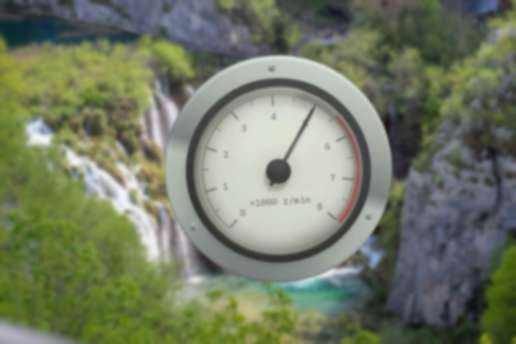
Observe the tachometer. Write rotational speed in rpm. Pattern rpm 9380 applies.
rpm 5000
